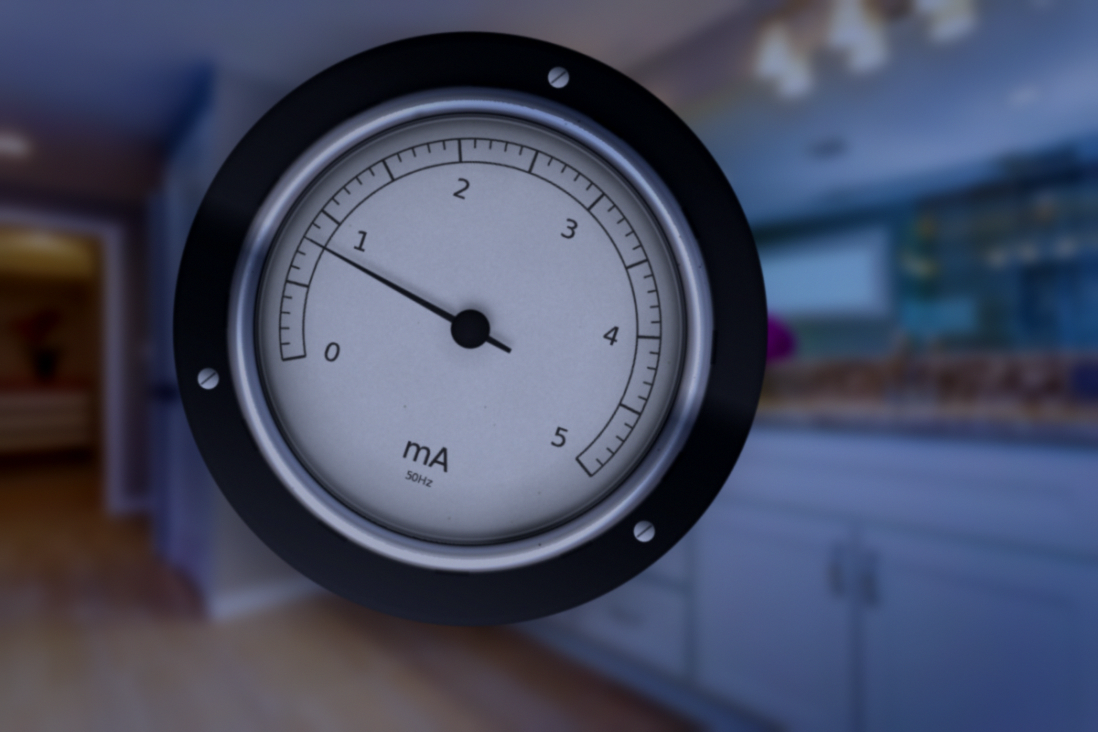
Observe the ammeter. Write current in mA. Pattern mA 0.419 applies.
mA 0.8
